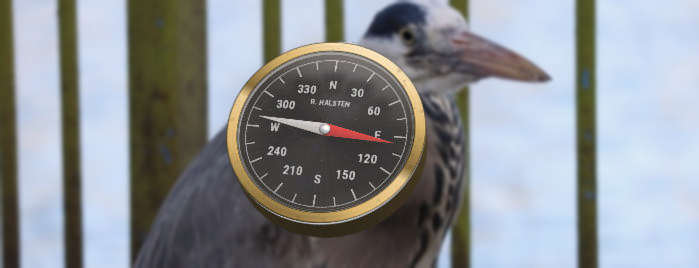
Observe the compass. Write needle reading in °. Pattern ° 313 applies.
° 97.5
